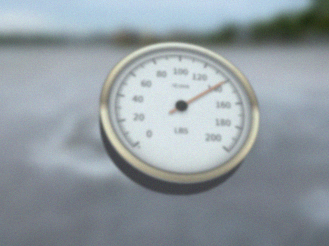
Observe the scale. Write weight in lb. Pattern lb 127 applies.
lb 140
